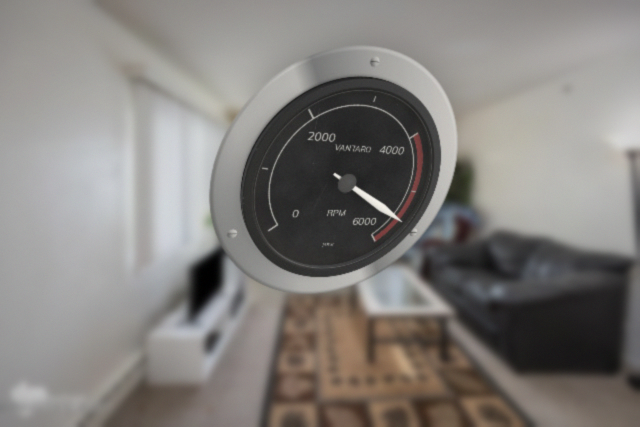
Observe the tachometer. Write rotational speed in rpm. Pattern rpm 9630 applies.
rpm 5500
